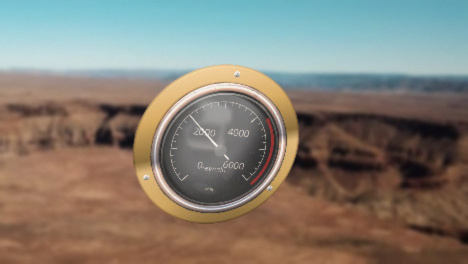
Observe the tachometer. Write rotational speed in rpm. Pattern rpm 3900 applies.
rpm 2000
